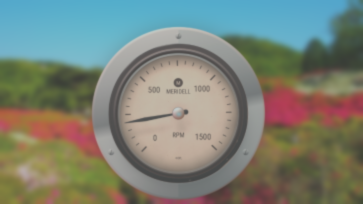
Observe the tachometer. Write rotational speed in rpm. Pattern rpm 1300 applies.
rpm 200
